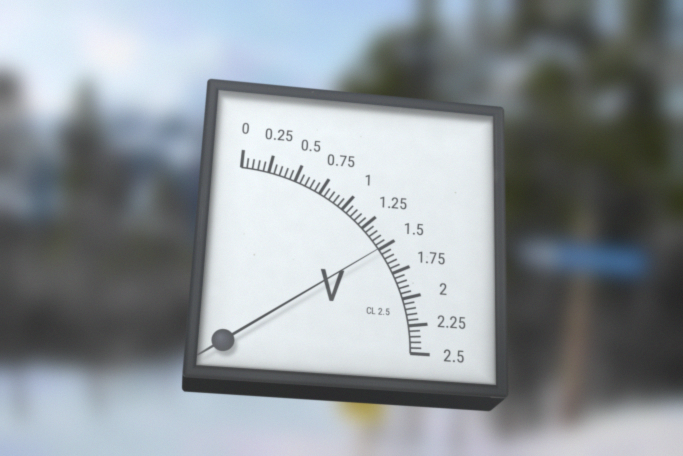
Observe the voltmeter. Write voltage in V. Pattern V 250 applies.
V 1.5
